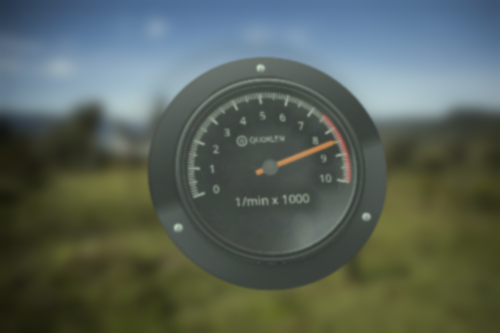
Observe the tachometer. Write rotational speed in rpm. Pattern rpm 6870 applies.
rpm 8500
